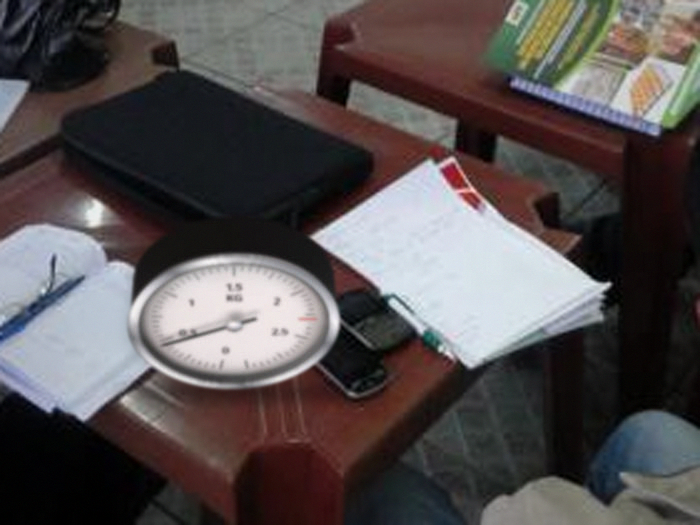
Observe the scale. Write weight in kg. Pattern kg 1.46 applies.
kg 0.5
